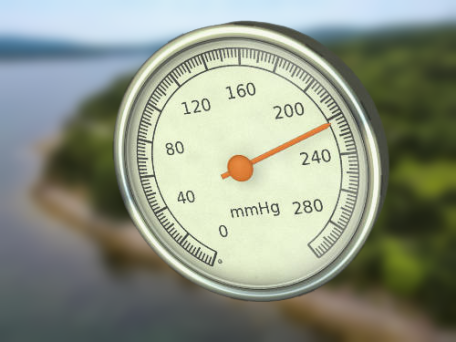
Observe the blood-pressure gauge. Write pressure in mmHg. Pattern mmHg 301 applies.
mmHg 222
